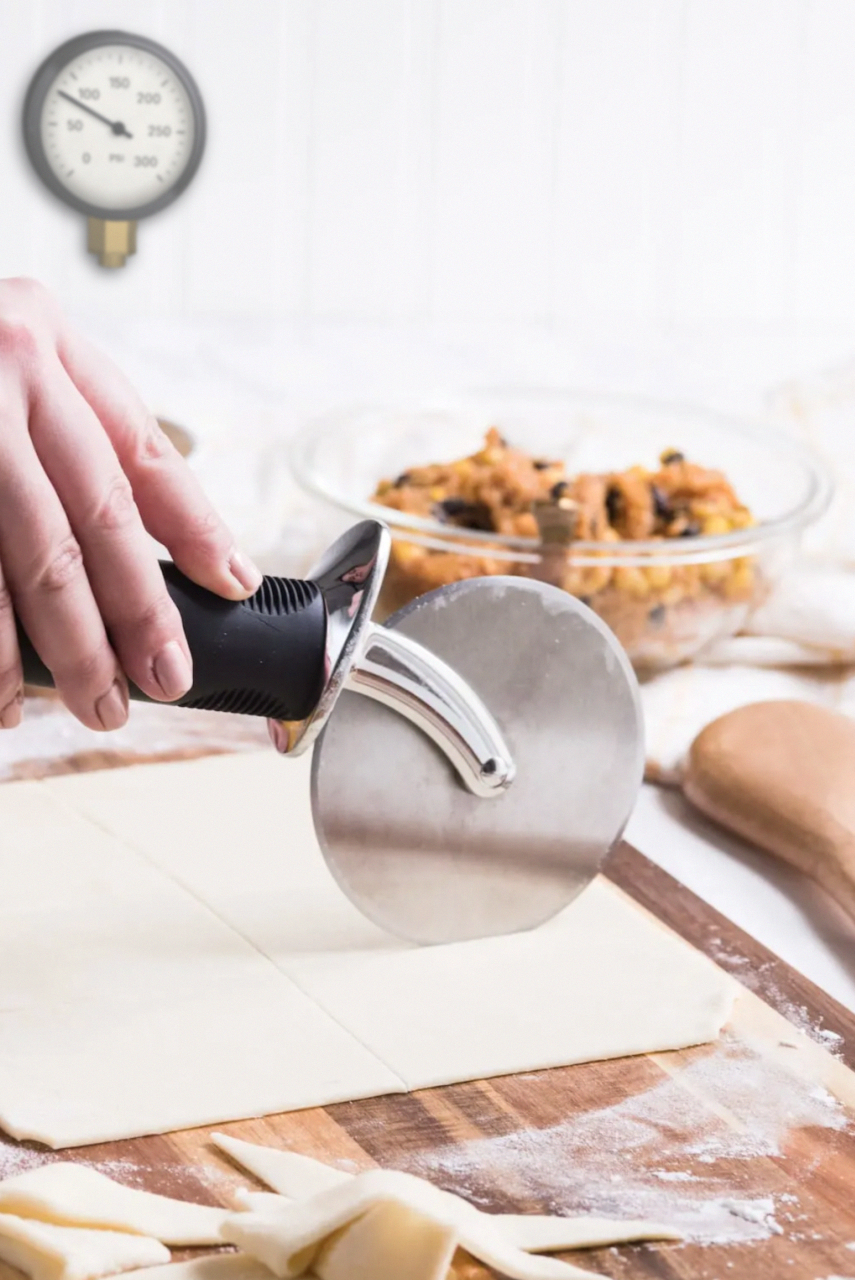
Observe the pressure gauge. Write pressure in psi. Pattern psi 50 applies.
psi 80
